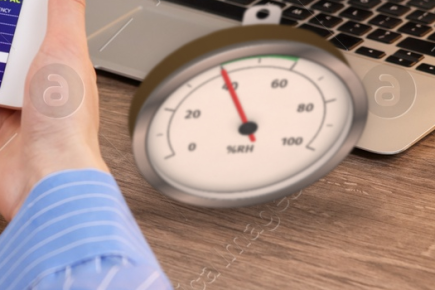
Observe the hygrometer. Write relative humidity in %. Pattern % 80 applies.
% 40
